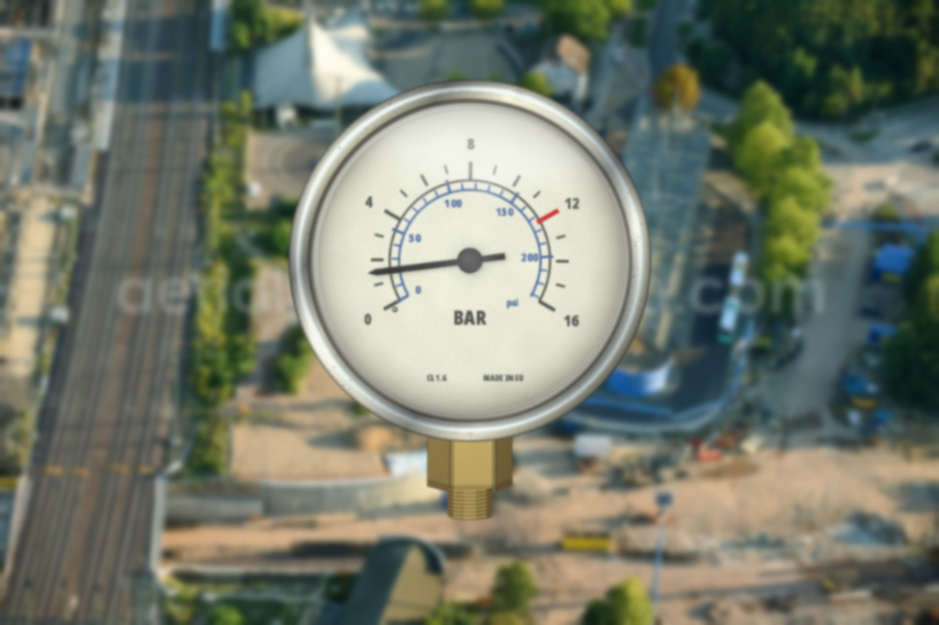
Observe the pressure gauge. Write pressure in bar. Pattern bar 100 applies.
bar 1.5
